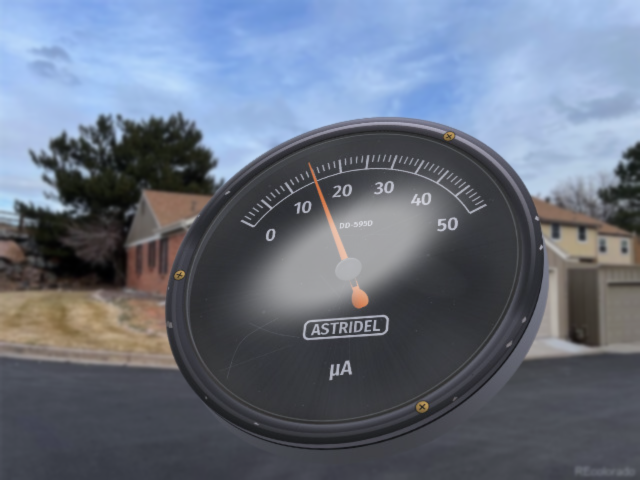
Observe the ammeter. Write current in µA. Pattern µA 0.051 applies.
µA 15
